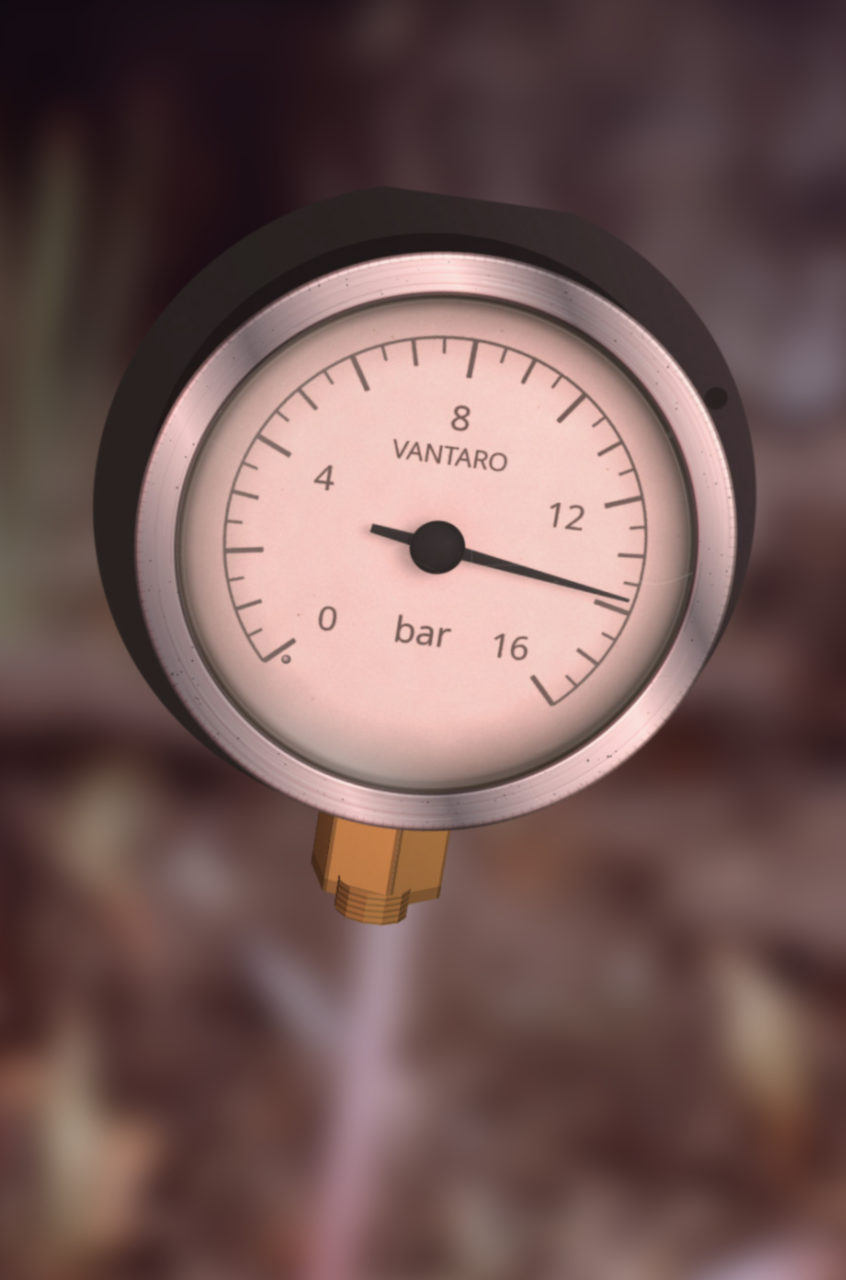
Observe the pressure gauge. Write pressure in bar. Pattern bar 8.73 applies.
bar 13.75
